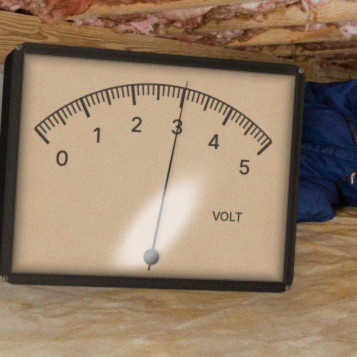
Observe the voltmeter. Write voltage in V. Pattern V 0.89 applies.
V 3
